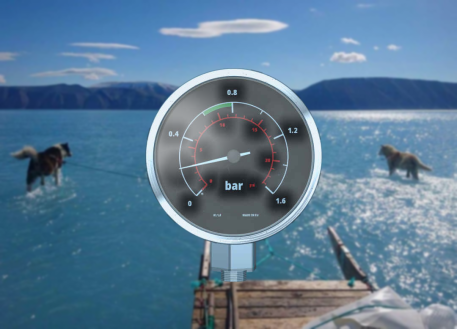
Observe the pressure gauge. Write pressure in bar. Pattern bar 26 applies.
bar 0.2
